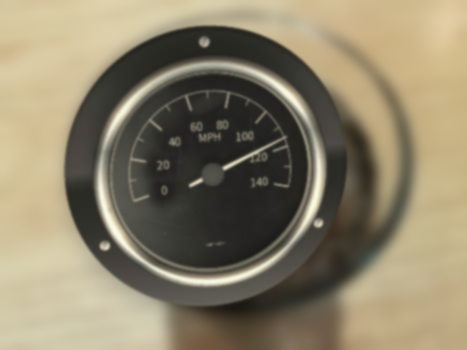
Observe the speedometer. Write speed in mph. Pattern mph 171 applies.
mph 115
